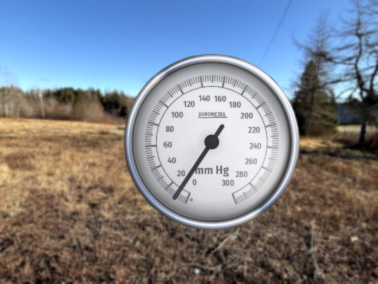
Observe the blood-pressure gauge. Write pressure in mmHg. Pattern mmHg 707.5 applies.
mmHg 10
